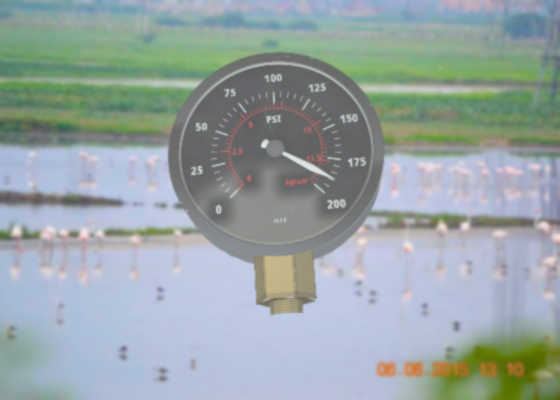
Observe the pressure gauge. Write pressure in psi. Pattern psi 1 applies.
psi 190
